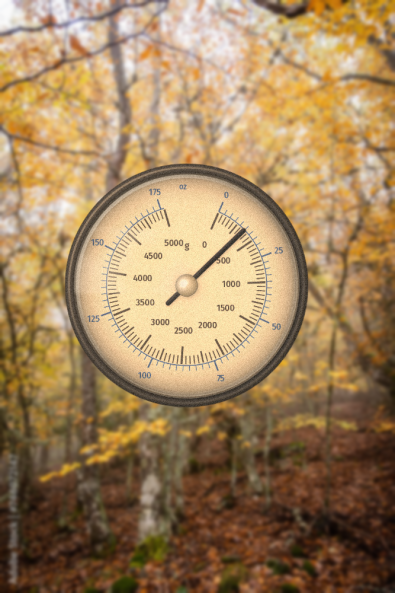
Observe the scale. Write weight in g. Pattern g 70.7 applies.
g 350
